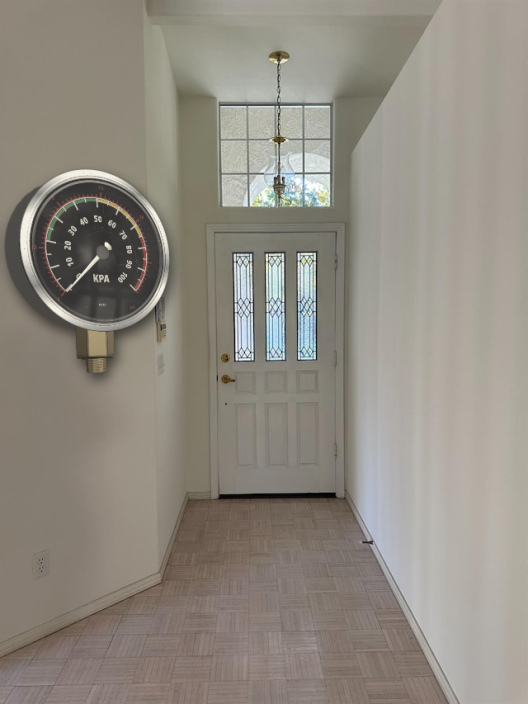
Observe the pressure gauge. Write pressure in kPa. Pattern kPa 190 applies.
kPa 0
